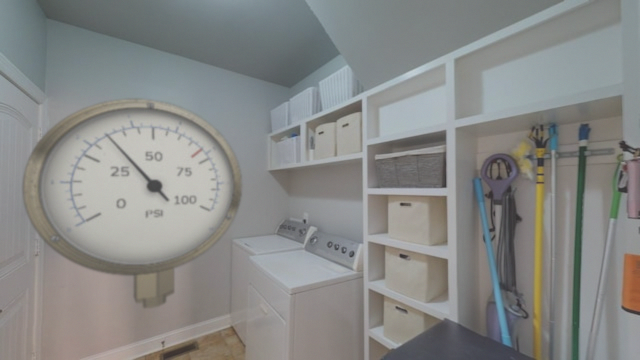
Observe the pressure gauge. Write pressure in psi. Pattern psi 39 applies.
psi 35
